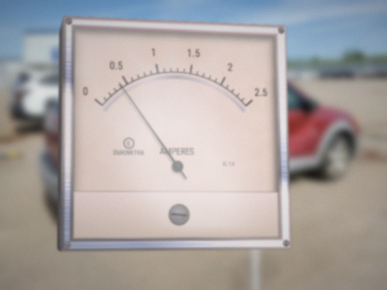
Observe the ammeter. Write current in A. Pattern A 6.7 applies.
A 0.4
